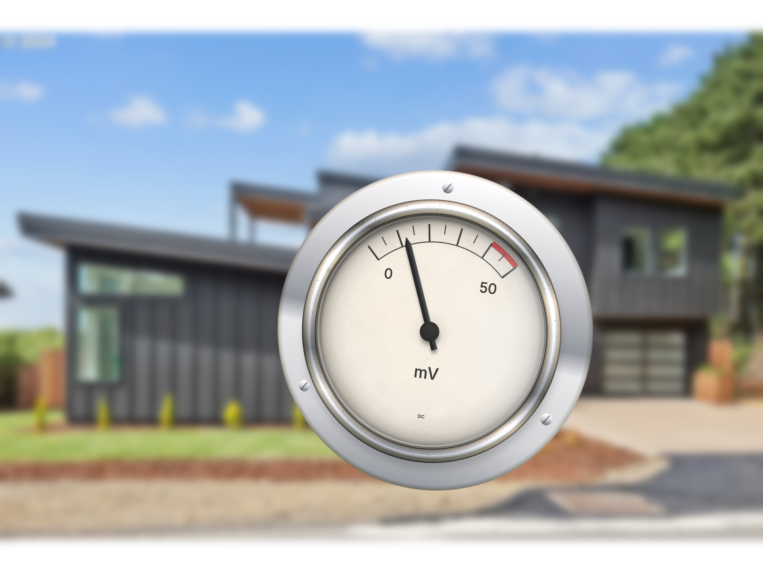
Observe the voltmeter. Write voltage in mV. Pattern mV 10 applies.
mV 12.5
